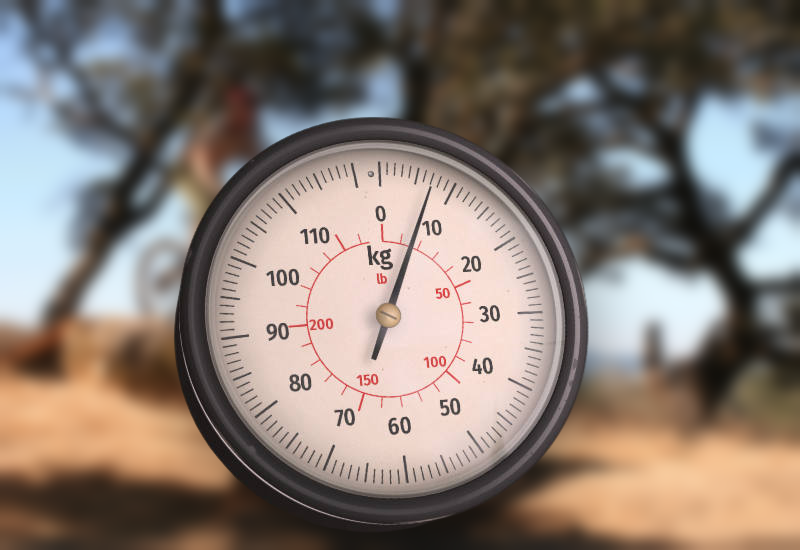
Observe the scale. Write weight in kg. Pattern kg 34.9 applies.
kg 7
